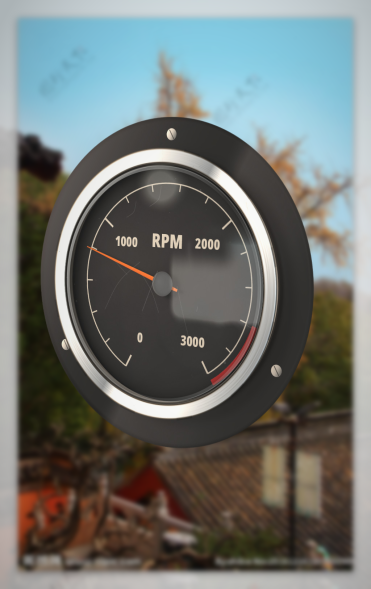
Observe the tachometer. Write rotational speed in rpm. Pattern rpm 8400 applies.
rpm 800
